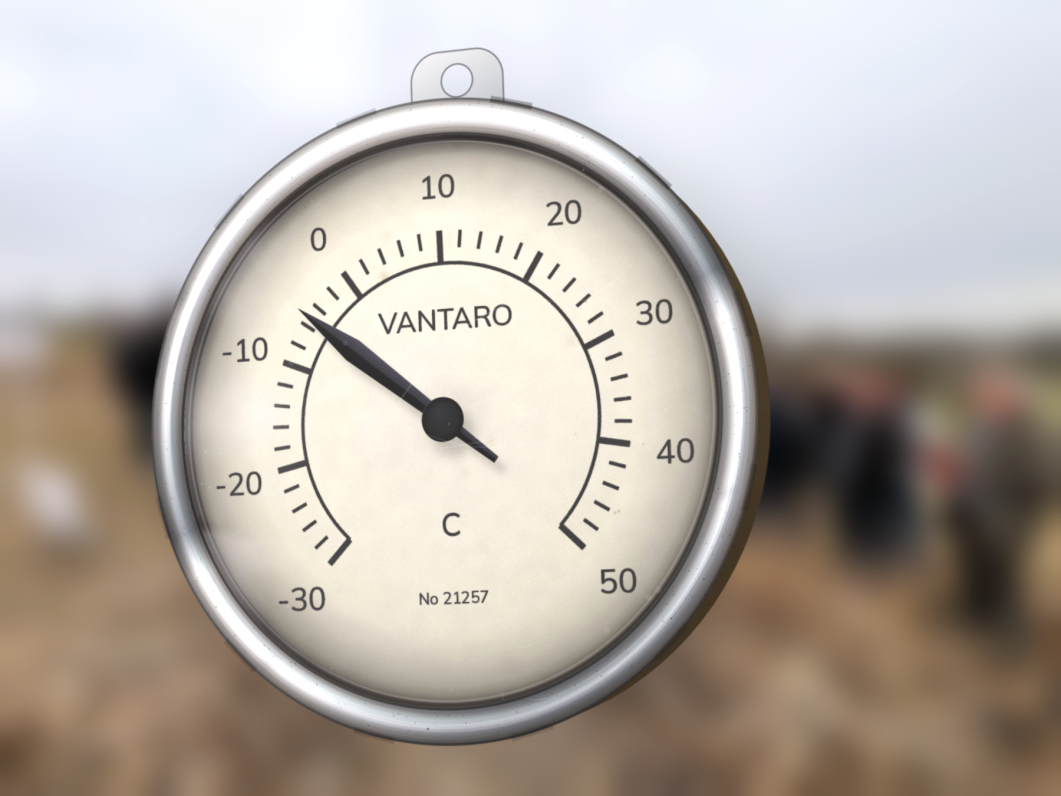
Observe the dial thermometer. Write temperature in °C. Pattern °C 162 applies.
°C -5
